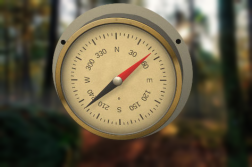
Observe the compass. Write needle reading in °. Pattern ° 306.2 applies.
° 50
